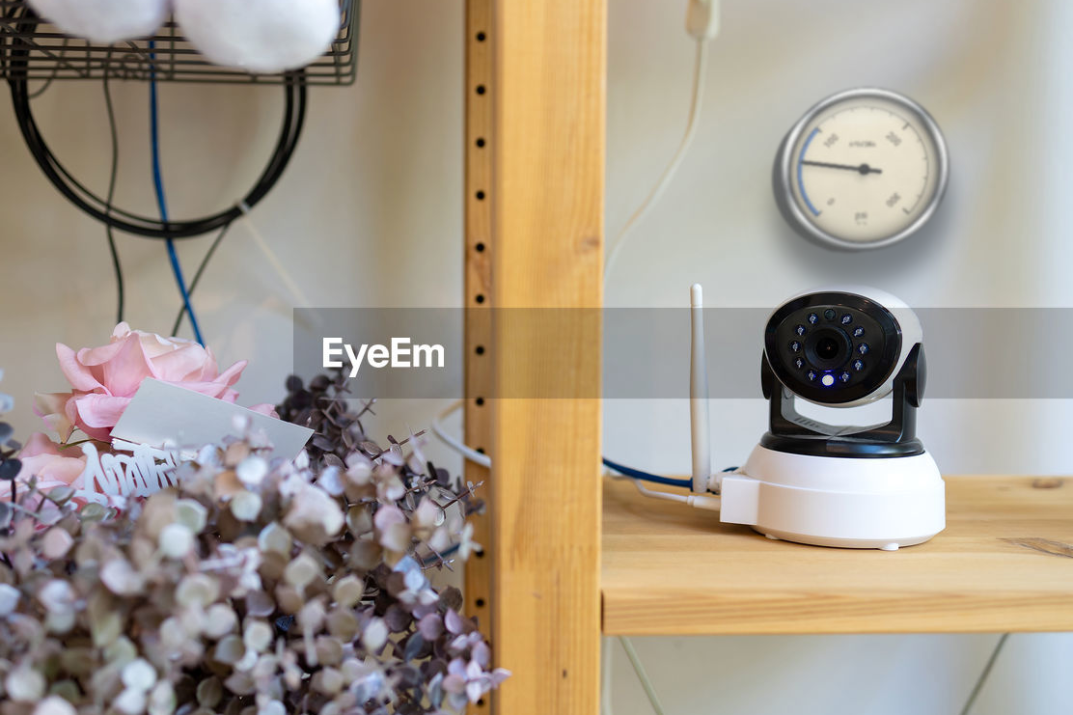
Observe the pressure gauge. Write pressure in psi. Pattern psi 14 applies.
psi 60
